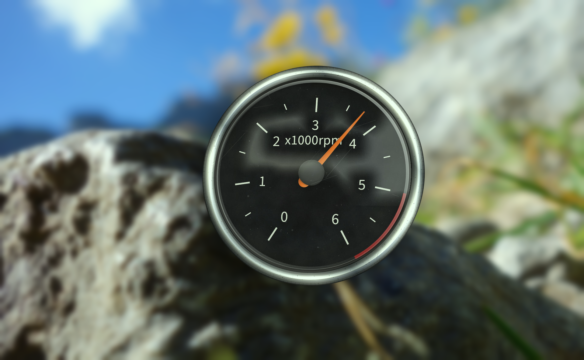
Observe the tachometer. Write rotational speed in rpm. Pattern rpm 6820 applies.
rpm 3750
